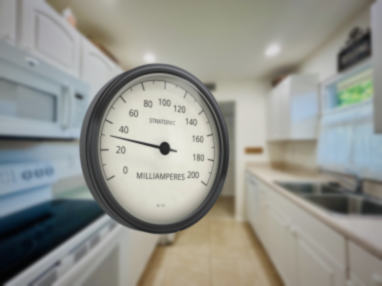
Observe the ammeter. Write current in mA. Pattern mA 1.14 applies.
mA 30
